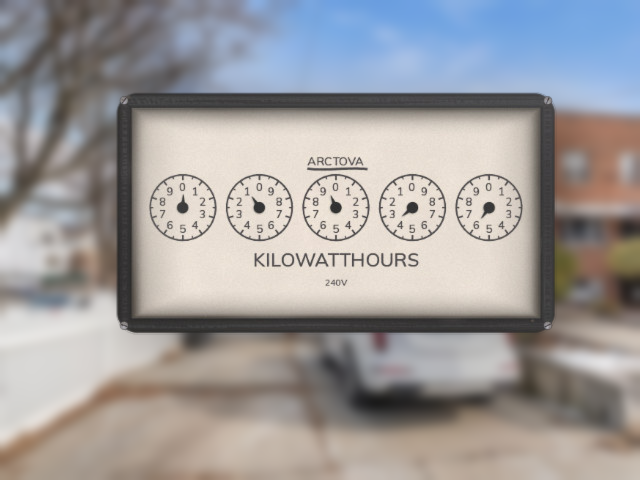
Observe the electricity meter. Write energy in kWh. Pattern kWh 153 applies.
kWh 936
